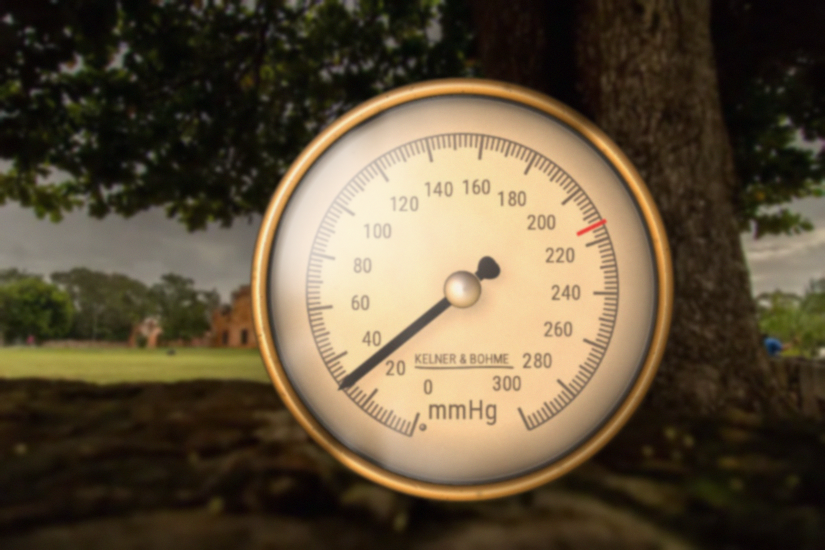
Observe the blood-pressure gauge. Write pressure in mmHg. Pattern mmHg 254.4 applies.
mmHg 30
